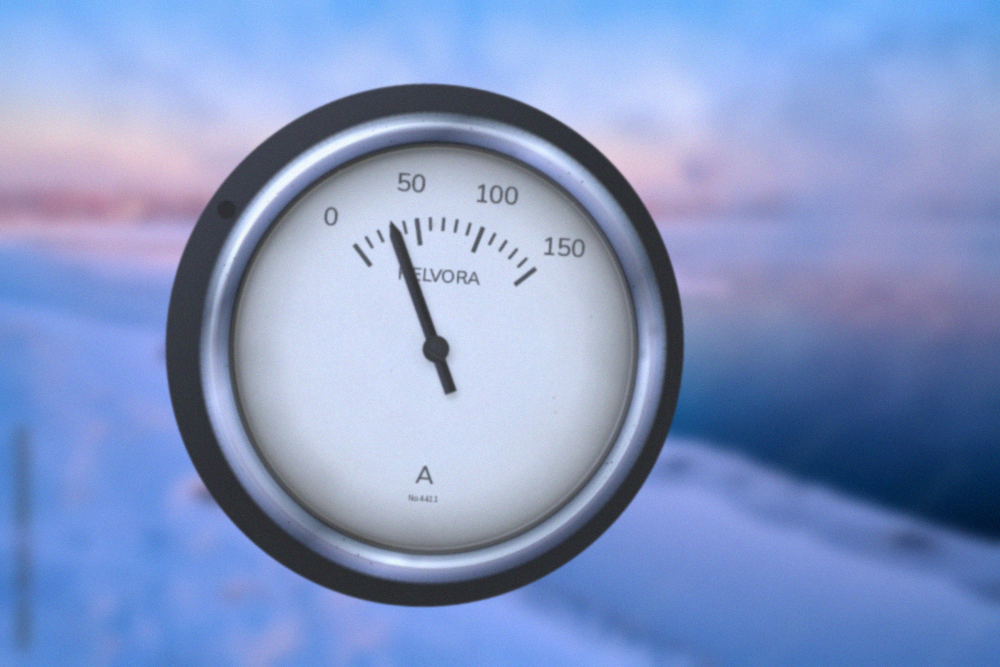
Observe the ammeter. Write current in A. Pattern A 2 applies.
A 30
